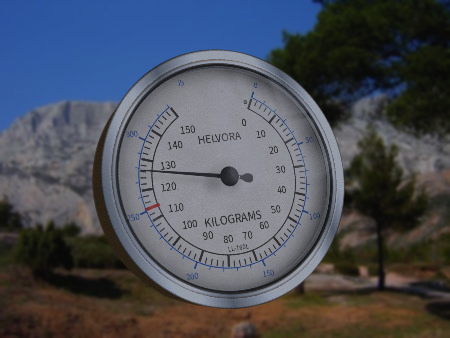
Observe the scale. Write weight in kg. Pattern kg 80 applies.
kg 126
